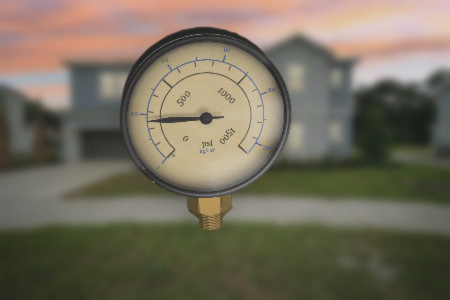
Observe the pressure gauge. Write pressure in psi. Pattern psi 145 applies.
psi 250
